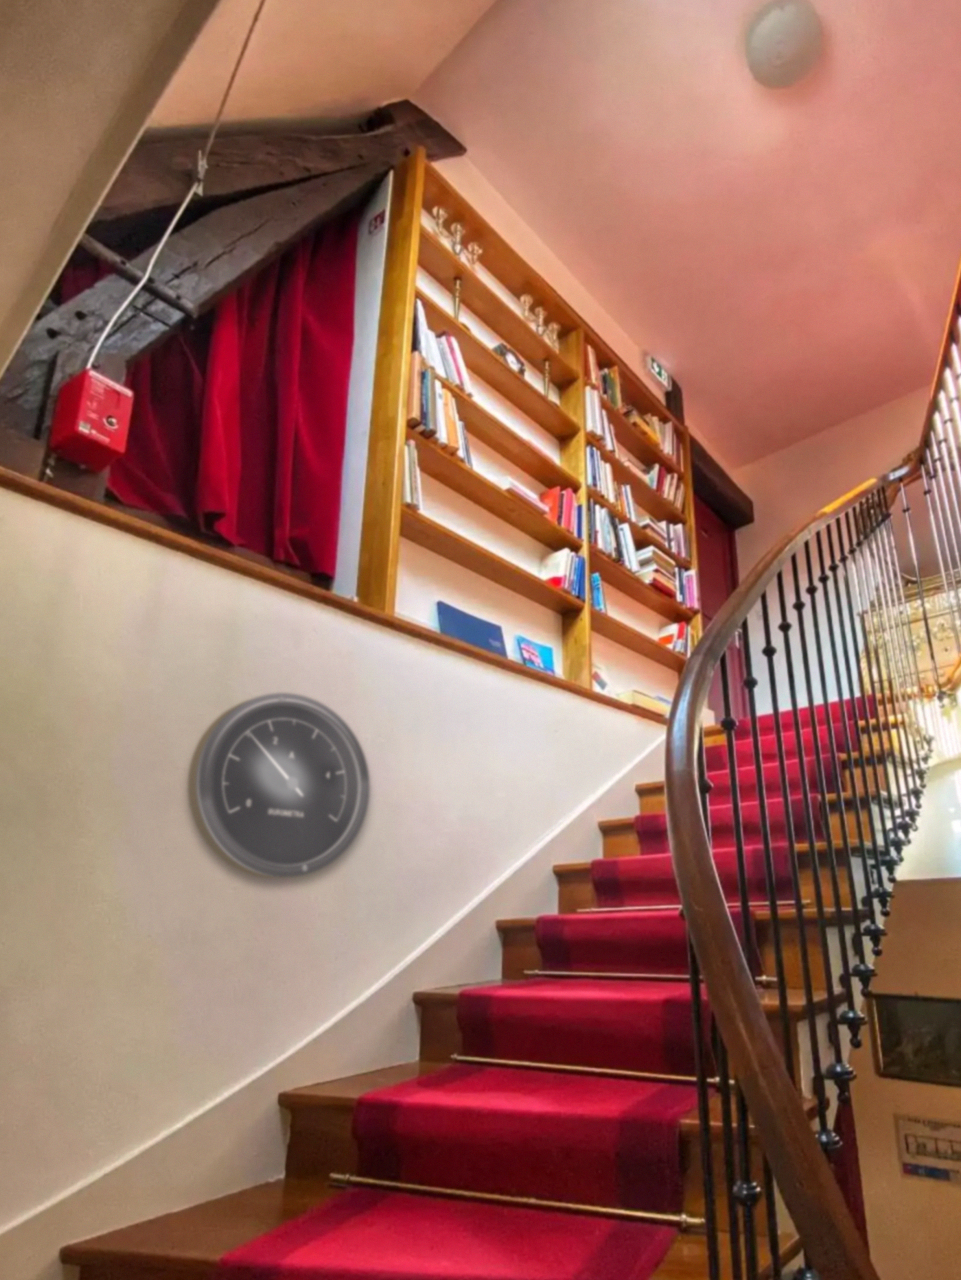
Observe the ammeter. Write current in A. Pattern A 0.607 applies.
A 1.5
